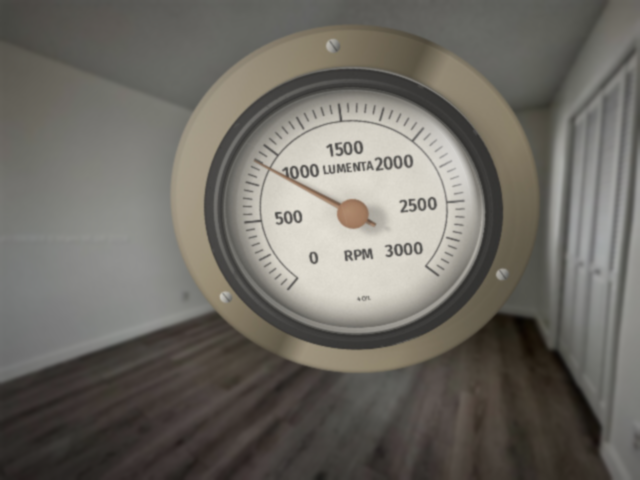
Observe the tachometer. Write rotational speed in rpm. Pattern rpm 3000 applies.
rpm 900
